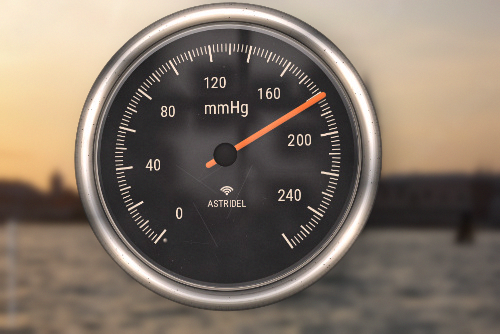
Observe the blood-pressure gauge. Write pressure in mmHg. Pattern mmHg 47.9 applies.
mmHg 182
